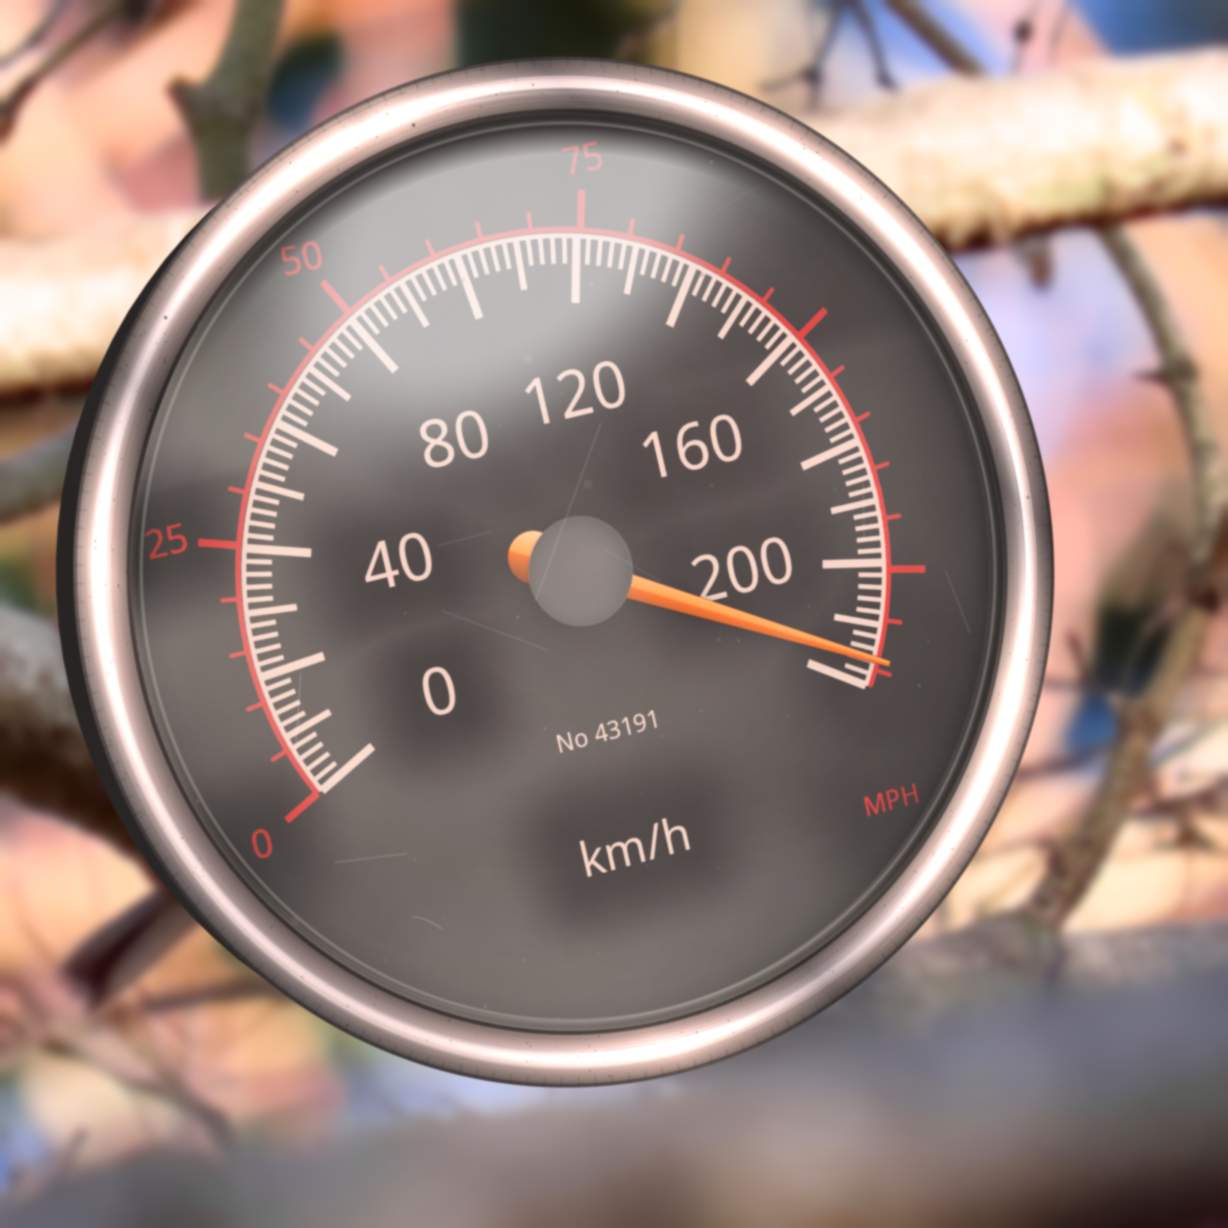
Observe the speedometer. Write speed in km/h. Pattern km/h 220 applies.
km/h 216
